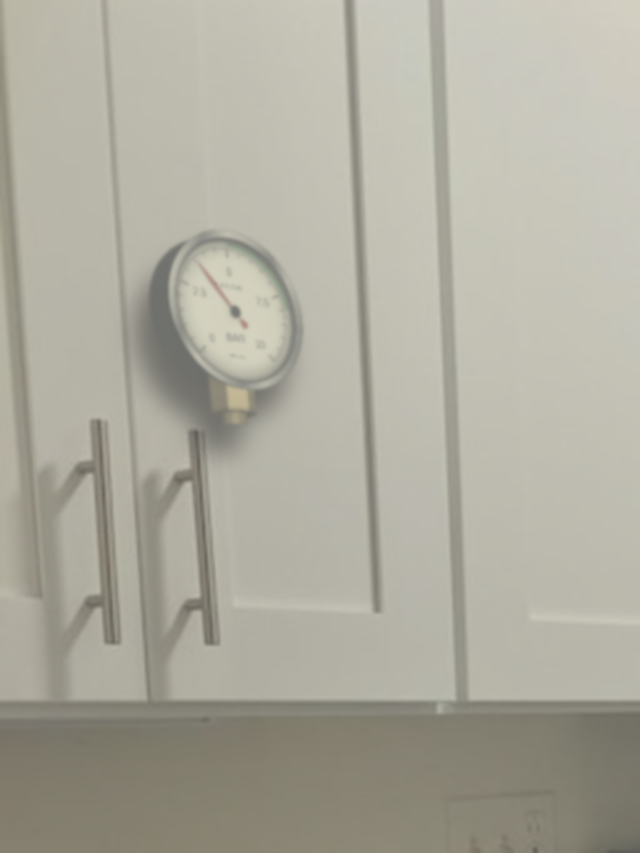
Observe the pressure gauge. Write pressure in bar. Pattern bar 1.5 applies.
bar 3.5
